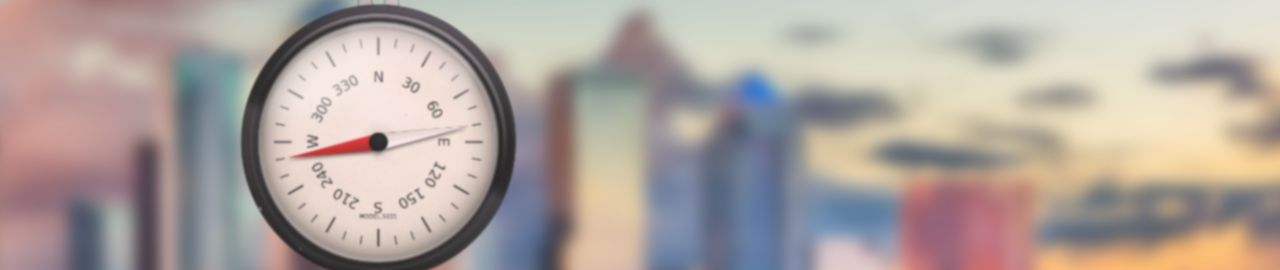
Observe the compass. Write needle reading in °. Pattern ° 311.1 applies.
° 260
